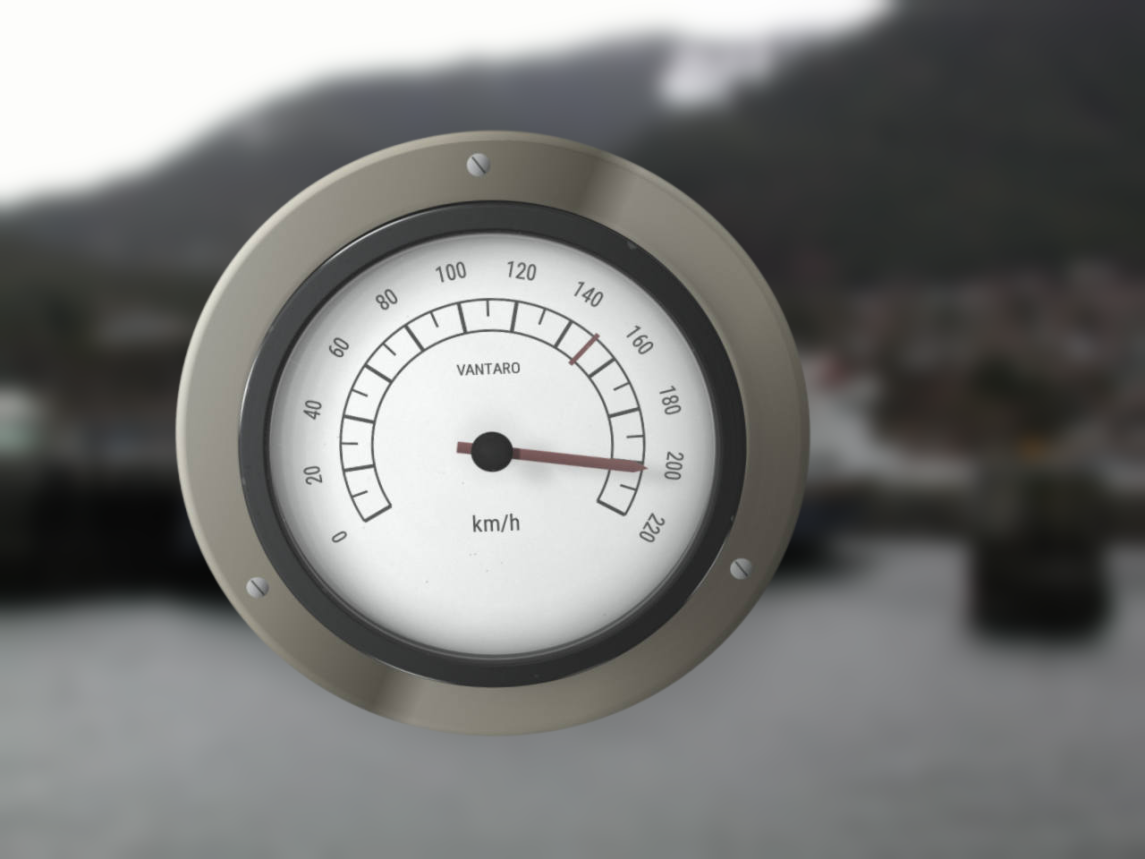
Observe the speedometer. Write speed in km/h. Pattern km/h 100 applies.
km/h 200
